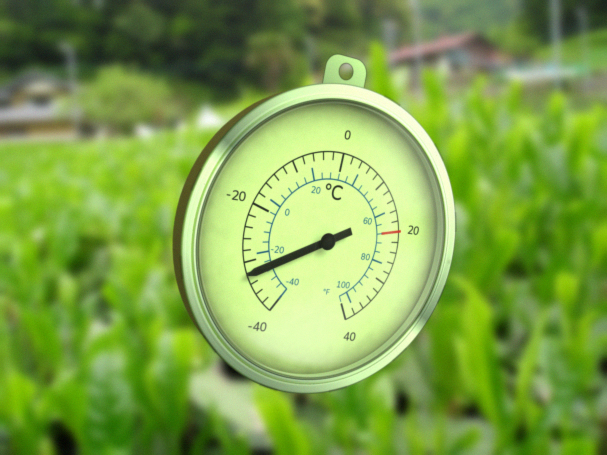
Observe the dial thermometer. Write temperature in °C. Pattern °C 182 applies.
°C -32
